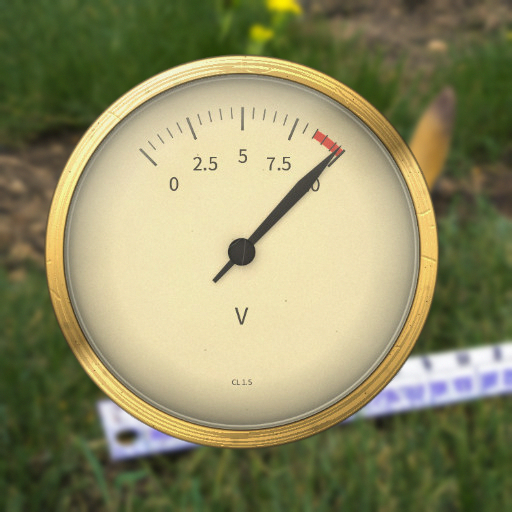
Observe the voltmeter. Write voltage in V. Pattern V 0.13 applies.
V 9.75
